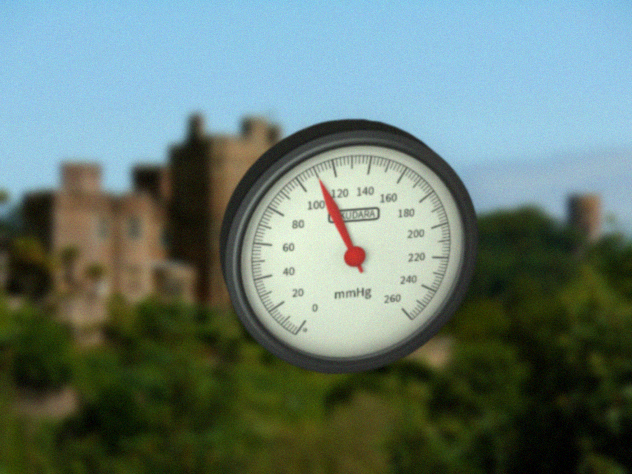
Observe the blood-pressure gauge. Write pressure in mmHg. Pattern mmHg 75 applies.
mmHg 110
